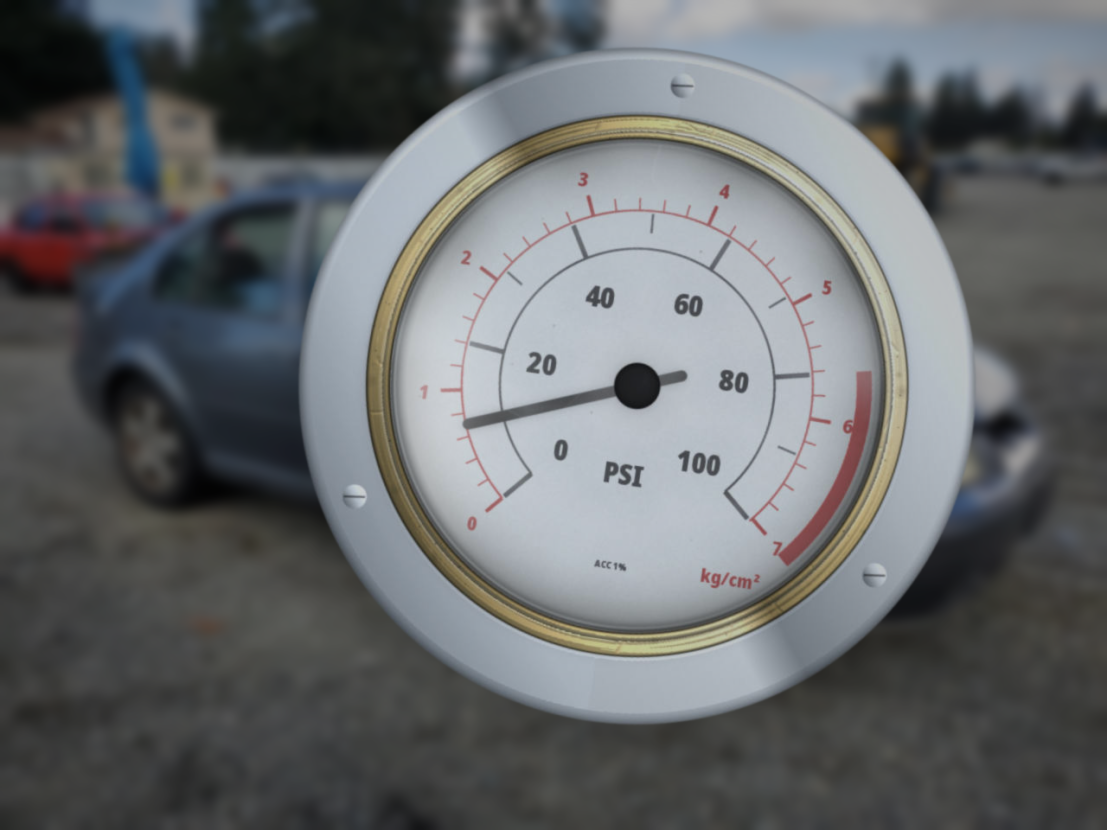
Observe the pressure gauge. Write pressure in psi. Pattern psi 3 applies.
psi 10
